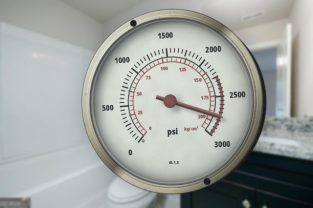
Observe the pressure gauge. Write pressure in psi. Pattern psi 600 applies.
psi 2750
